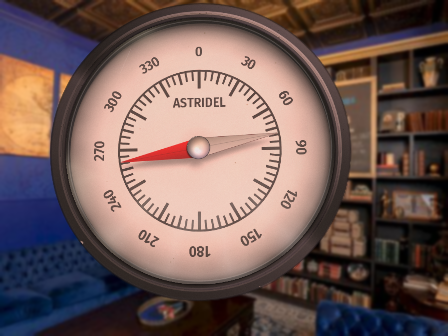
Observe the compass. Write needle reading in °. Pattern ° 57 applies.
° 260
